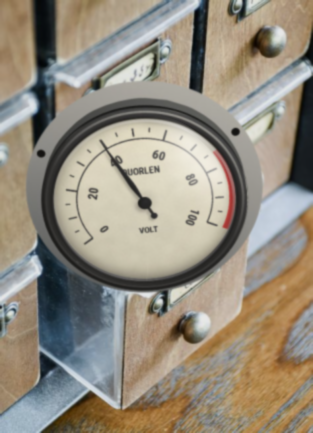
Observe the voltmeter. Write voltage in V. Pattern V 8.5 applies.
V 40
